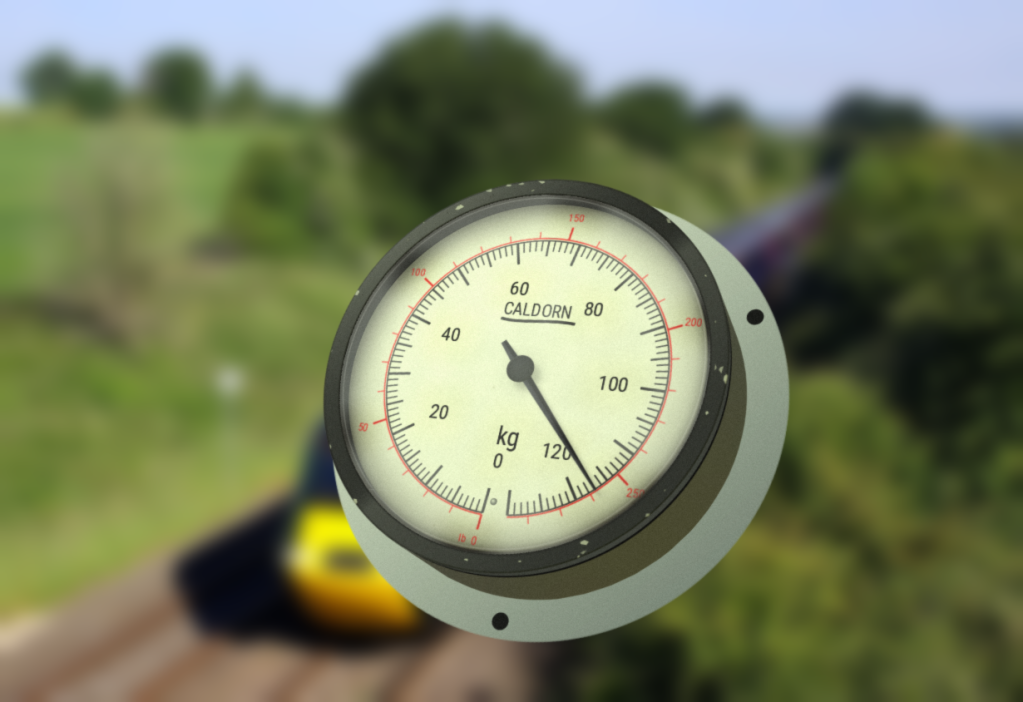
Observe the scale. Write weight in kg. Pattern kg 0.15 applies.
kg 117
